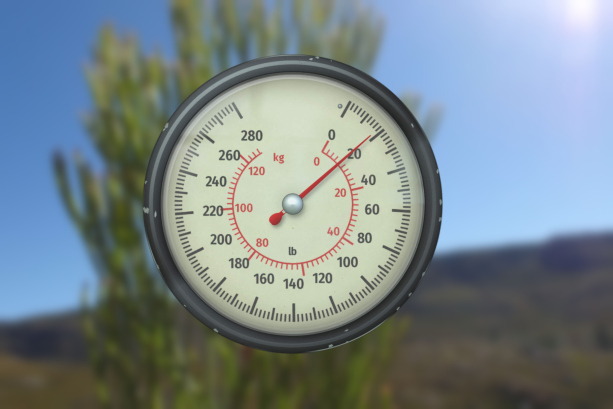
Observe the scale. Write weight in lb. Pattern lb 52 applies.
lb 18
